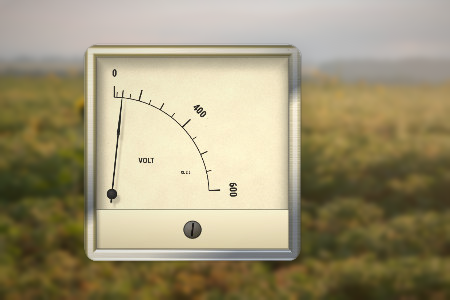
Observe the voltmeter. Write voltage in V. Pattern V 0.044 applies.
V 100
